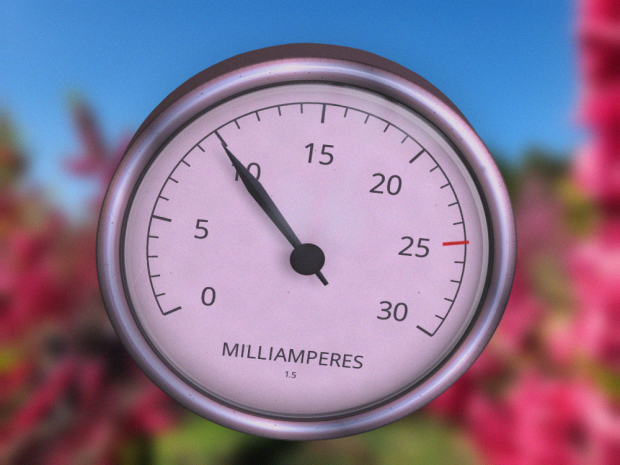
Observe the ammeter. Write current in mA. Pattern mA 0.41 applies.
mA 10
